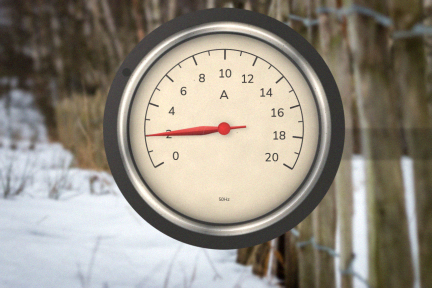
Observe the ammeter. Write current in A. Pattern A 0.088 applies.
A 2
